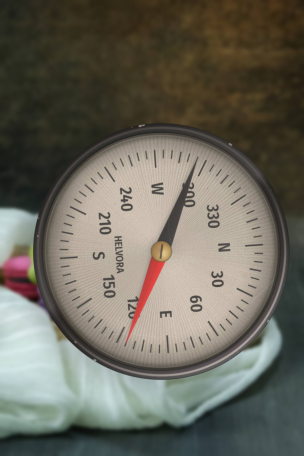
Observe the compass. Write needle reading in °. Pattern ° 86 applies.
° 115
